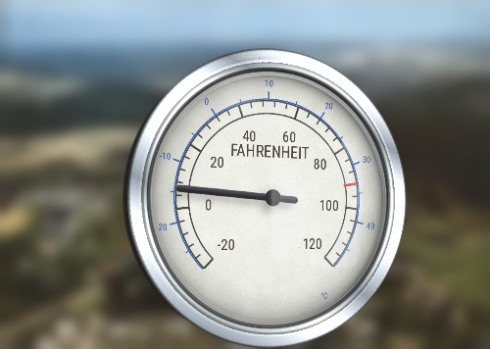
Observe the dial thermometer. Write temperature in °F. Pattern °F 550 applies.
°F 6
